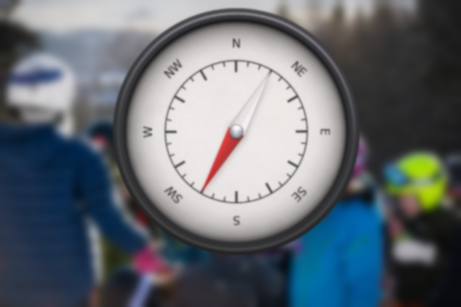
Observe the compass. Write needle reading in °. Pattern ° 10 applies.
° 210
